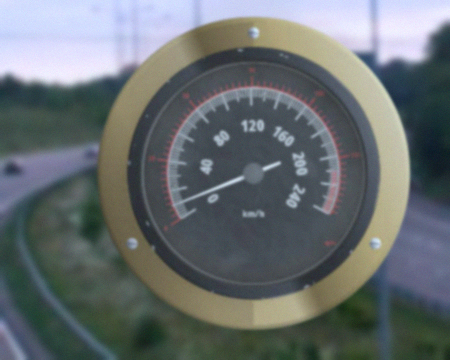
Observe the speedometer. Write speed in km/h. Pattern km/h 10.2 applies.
km/h 10
